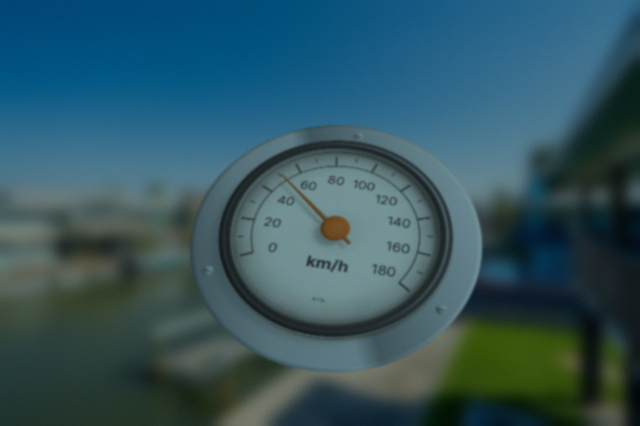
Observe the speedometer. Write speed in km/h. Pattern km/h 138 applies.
km/h 50
